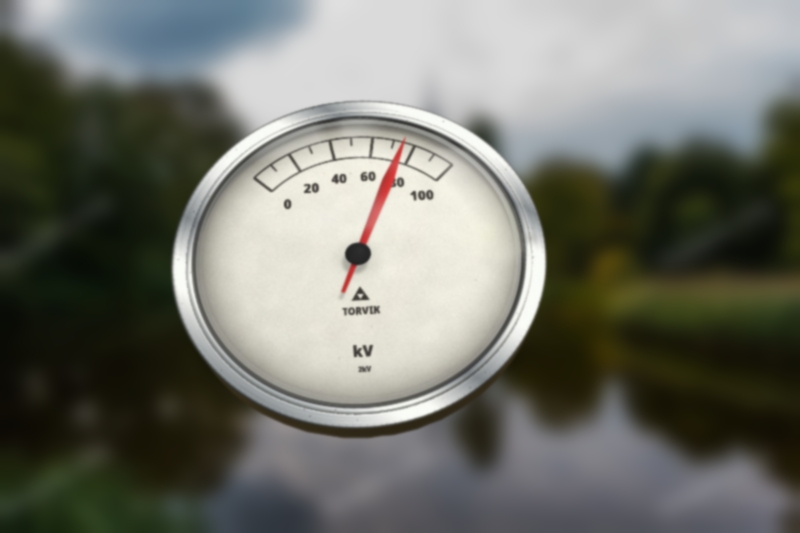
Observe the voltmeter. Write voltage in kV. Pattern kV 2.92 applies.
kV 75
